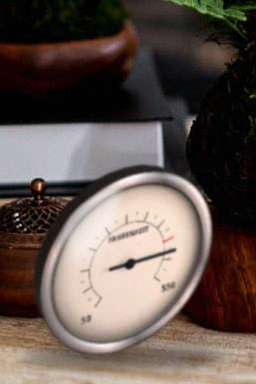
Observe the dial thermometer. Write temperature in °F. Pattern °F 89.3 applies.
°F 475
